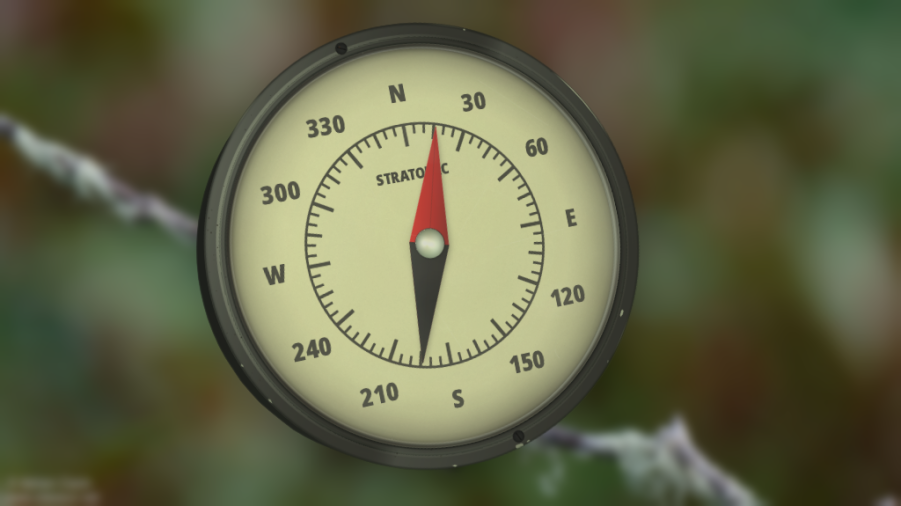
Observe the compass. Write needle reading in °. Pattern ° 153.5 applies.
° 15
